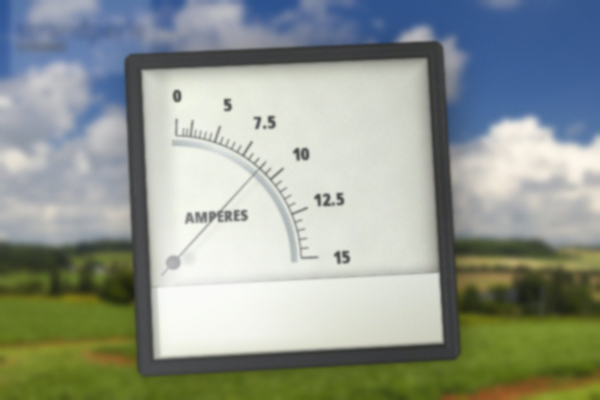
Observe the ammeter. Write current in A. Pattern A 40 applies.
A 9
